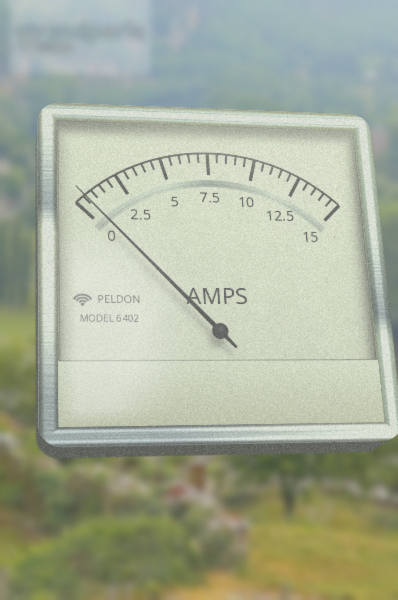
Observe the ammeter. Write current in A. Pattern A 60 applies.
A 0.5
